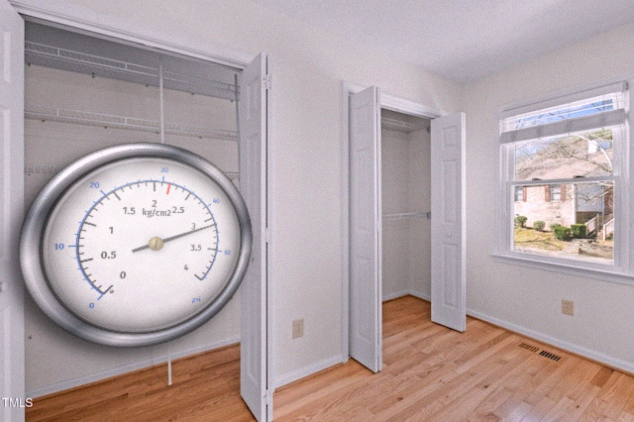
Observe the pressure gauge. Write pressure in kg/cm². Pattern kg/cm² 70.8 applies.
kg/cm² 3.1
